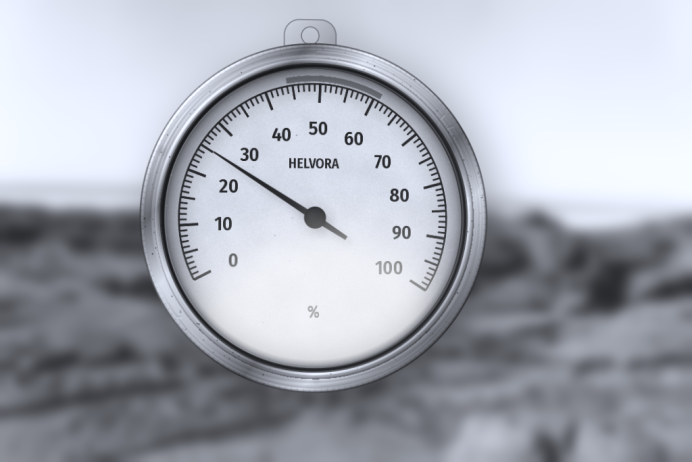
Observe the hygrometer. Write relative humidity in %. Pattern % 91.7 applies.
% 25
